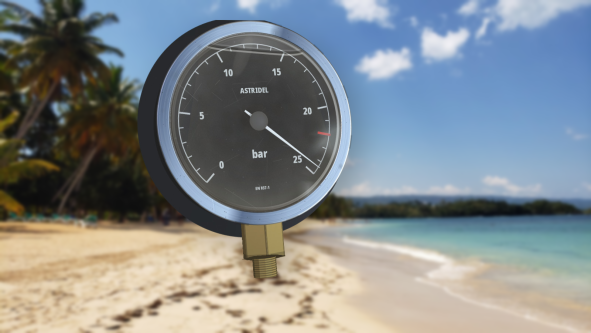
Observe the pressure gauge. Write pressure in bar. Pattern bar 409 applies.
bar 24.5
